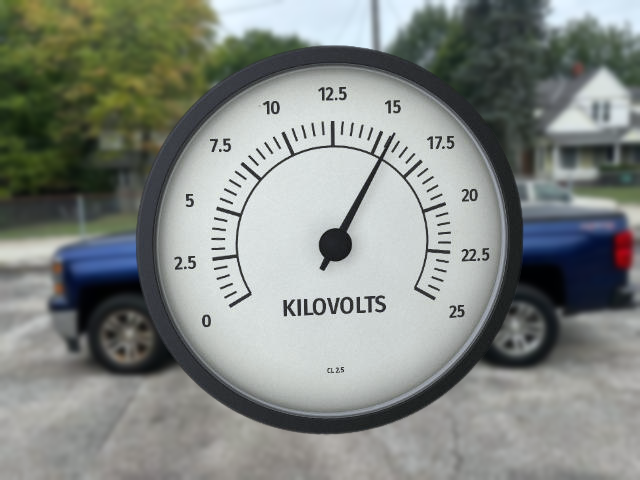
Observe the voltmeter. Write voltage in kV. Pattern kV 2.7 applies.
kV 15.5
